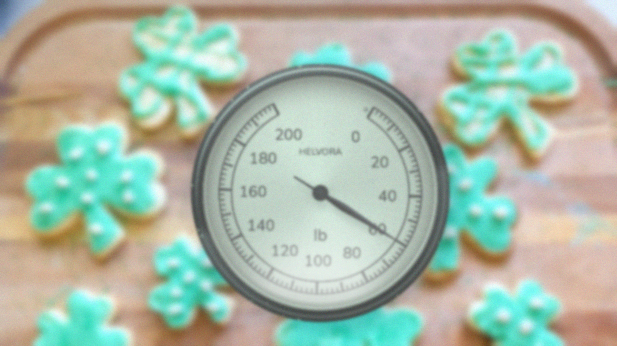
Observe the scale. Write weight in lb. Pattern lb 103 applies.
lb 60
